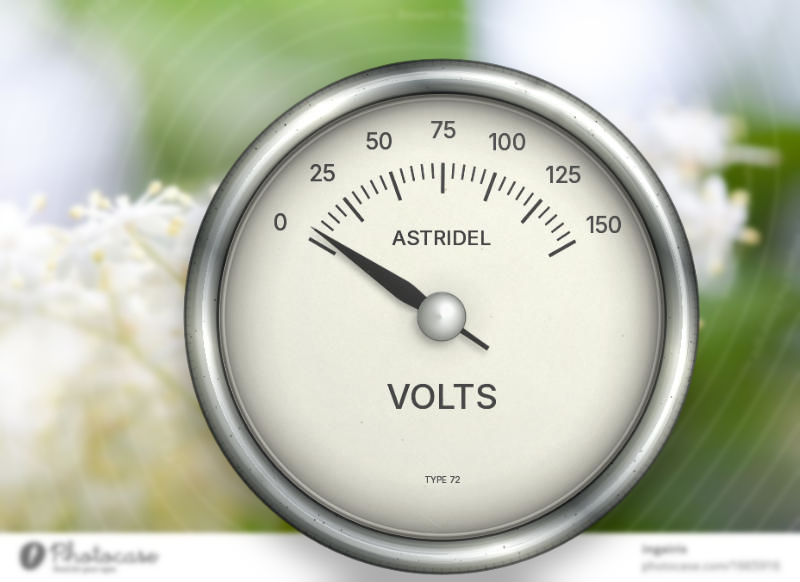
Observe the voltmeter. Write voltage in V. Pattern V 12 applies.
V 5
